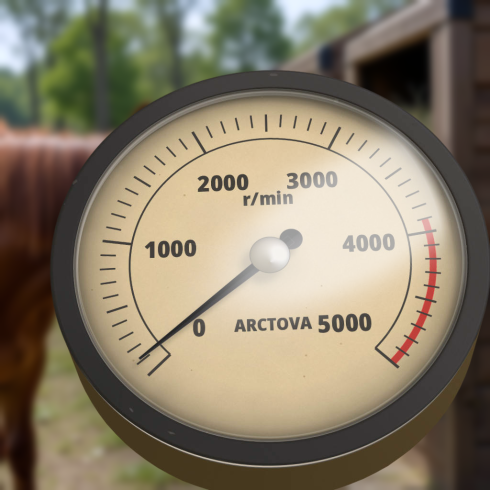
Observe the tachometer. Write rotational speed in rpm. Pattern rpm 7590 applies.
rpm 100
